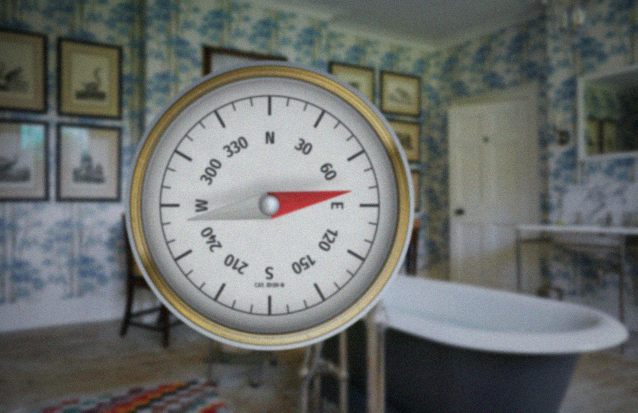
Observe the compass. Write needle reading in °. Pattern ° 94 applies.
° 80
